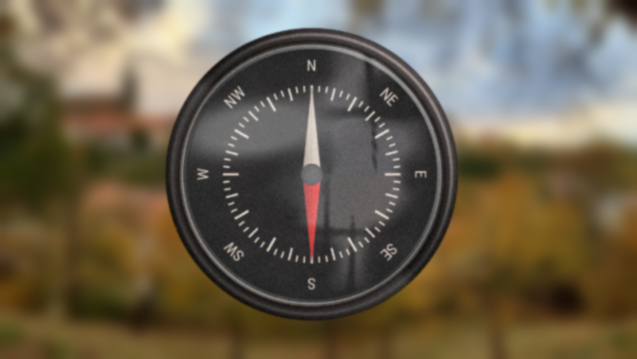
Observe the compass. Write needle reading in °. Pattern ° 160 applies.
° 180
